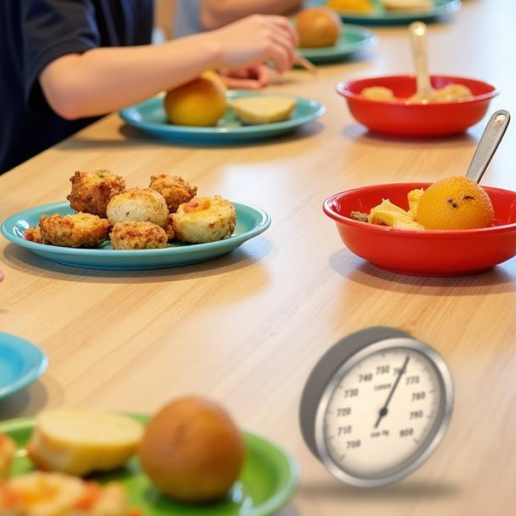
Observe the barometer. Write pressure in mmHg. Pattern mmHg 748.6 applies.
mmHg 760
